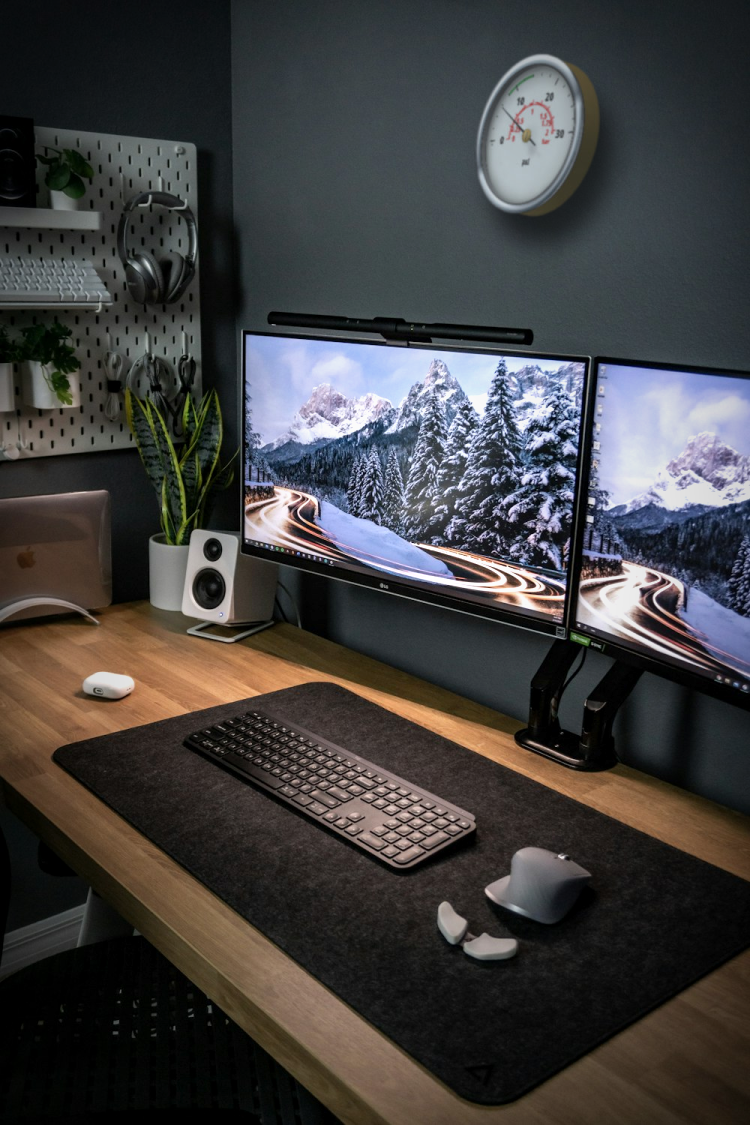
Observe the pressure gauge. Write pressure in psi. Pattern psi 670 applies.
psi 6
